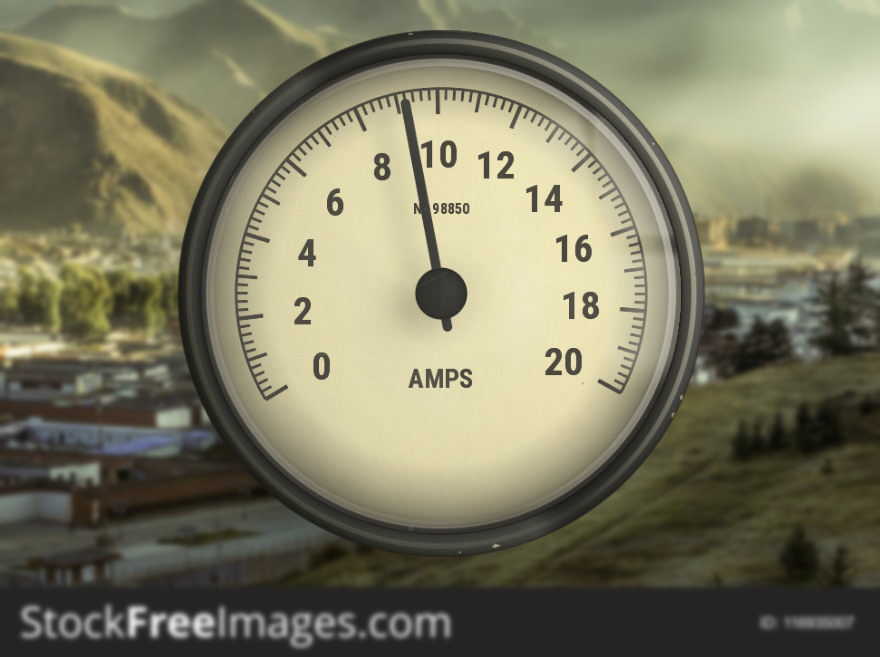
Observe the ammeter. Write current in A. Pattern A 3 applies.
A 9.2
